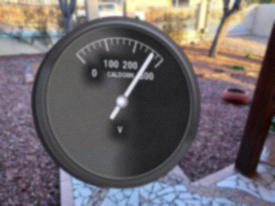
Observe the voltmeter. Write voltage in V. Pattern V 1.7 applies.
V 260
